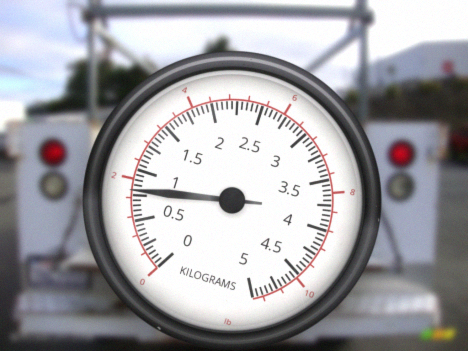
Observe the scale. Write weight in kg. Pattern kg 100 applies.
kg 0.8
